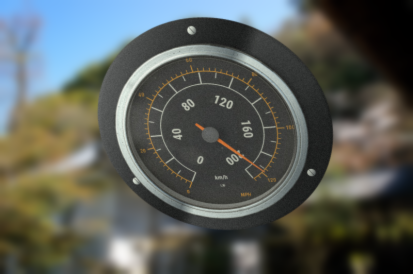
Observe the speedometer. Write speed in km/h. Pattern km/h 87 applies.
km/h 190
